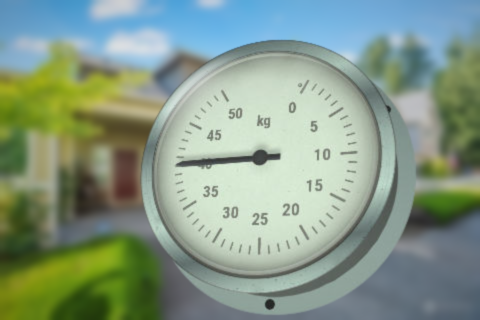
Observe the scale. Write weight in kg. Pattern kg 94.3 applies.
kg 40
